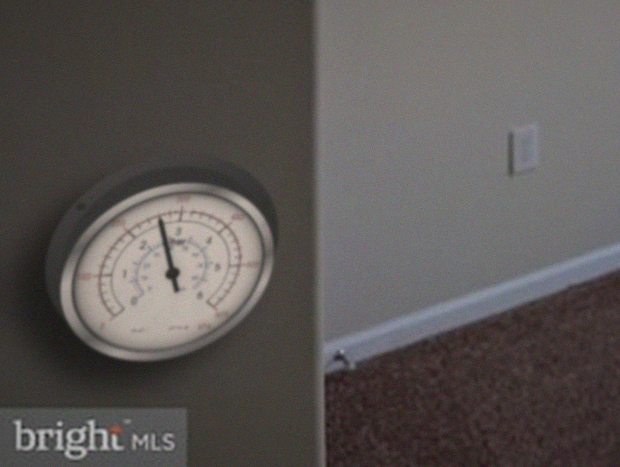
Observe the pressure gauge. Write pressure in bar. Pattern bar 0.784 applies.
bar 2.6
